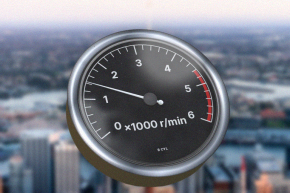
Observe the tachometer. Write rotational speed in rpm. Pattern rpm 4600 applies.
rpm 1400
